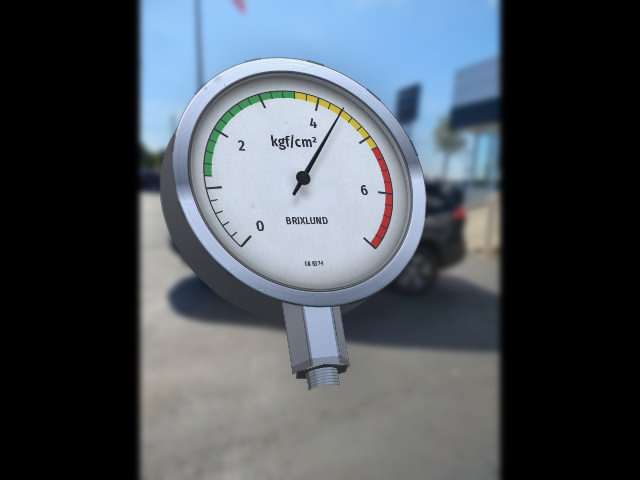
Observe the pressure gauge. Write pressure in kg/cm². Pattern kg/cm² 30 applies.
kg/cm² 4.4
